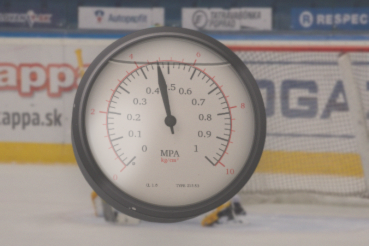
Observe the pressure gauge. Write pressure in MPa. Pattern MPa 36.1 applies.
MPa 0.46
